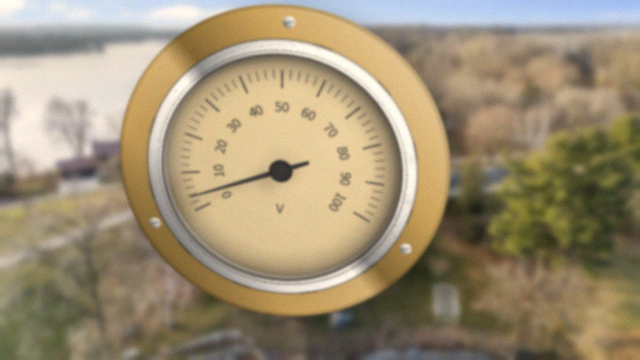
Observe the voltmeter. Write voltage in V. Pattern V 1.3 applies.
V 4
